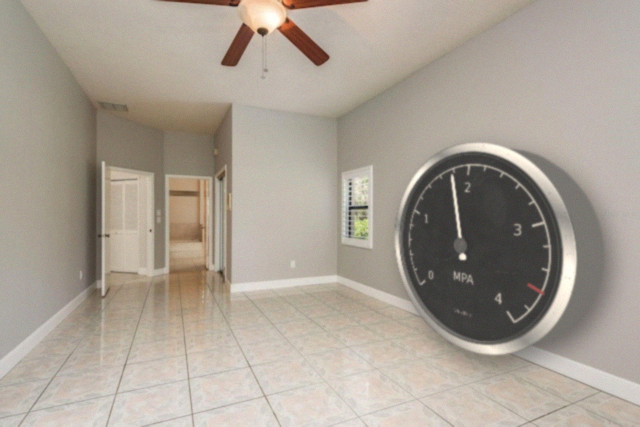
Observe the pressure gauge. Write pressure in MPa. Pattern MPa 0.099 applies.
MPa 1.8
